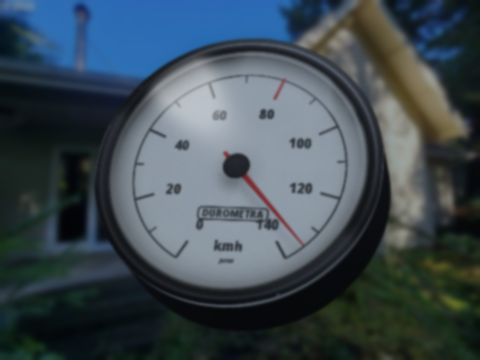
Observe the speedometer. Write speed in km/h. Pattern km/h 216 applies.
km/h 135
